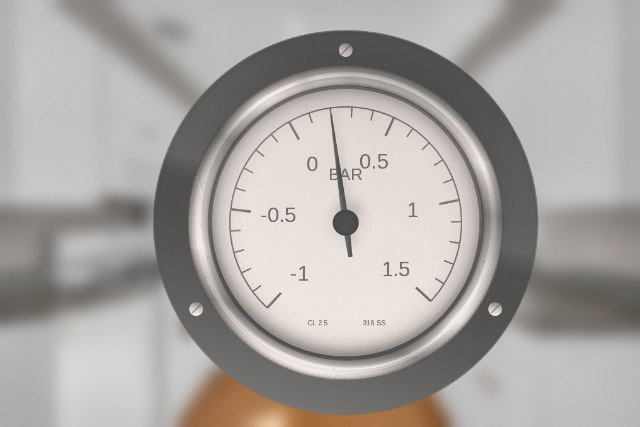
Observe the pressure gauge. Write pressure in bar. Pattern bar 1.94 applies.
bar 0.2
